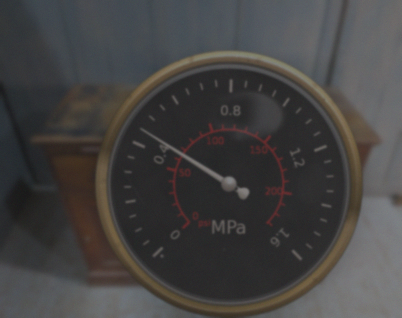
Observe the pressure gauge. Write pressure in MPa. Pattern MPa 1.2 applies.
MPa 0.45
